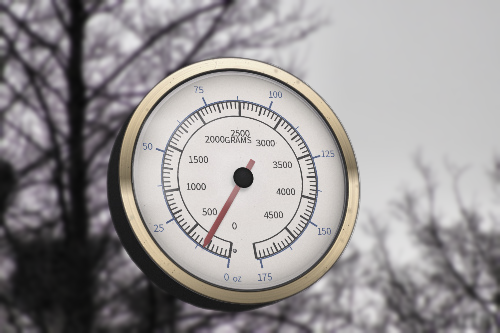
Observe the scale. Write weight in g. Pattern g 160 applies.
g 300
